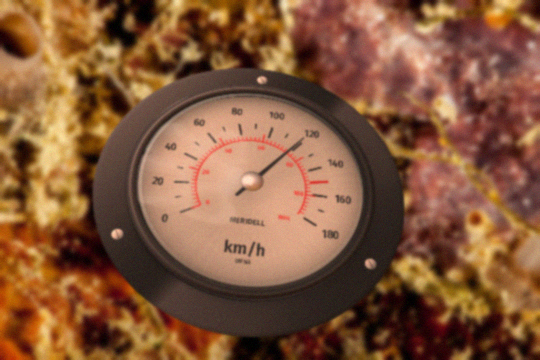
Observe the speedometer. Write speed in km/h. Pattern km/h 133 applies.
km/h 120
